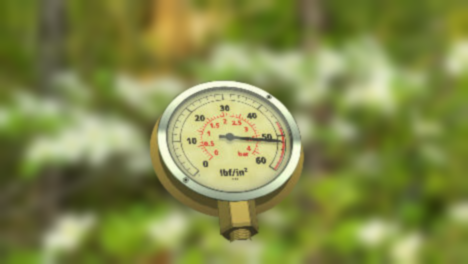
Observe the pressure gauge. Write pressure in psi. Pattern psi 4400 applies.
psi 52
